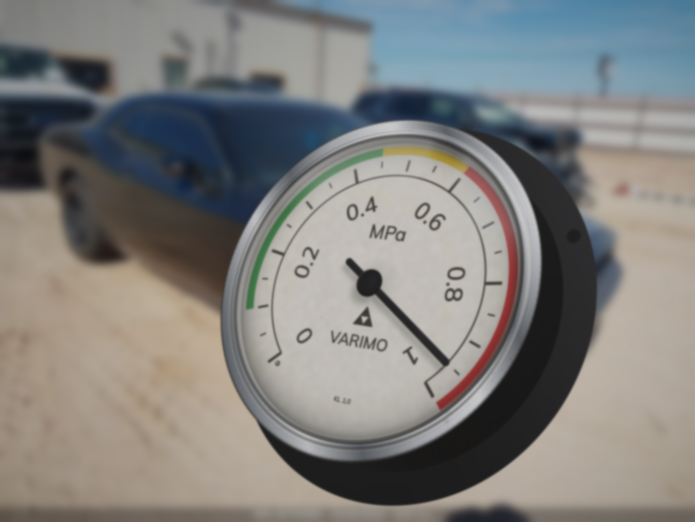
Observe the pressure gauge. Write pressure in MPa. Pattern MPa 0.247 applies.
MPa 0.95
